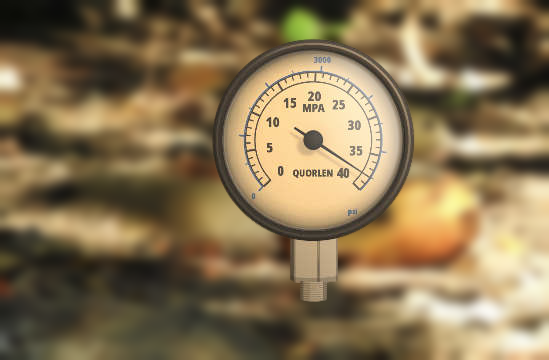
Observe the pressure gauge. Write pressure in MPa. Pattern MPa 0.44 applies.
MPa 38
